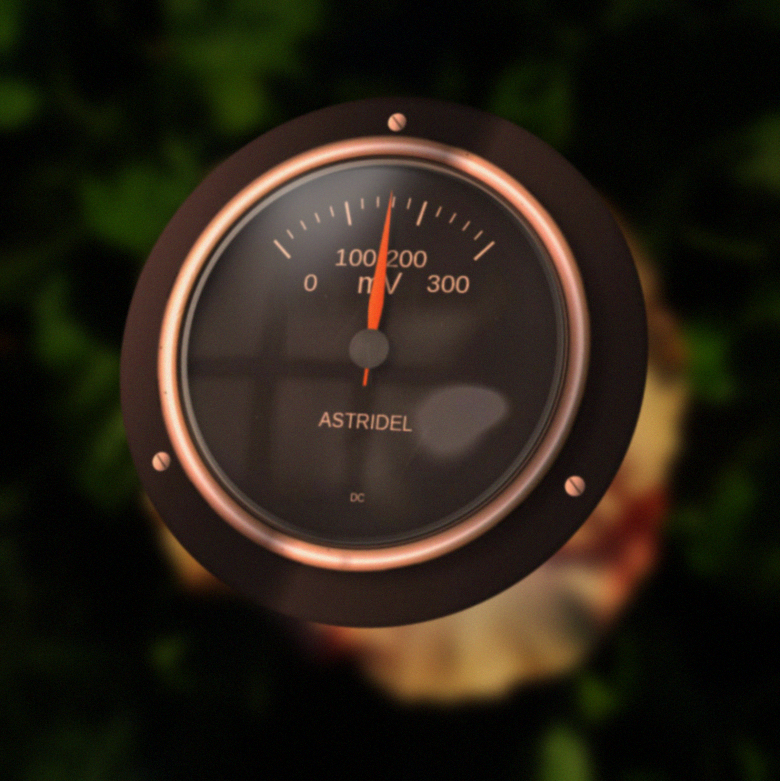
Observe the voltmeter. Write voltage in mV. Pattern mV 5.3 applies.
mV 160
